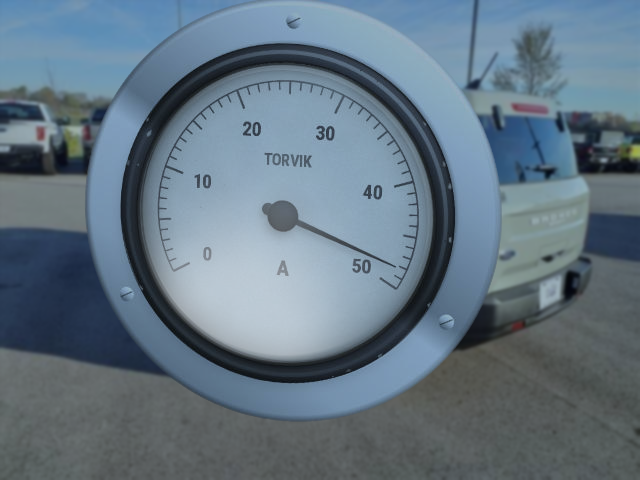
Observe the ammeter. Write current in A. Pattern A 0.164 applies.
A 48
